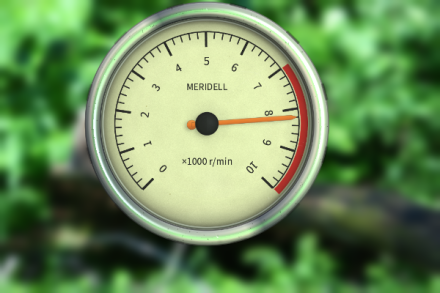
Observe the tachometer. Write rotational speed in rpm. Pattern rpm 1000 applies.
rpm 8200
